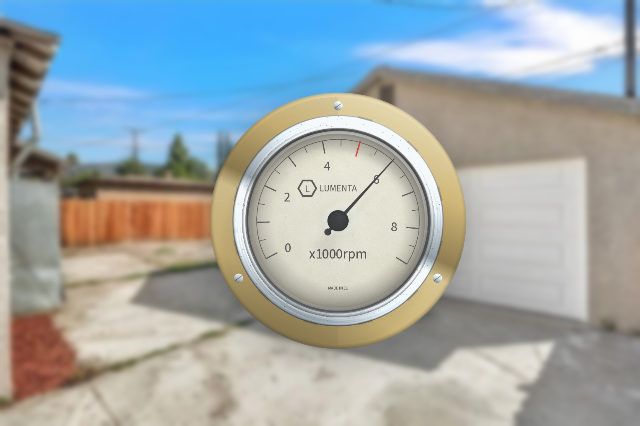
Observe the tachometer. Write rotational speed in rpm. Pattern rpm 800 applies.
rpm 6000
